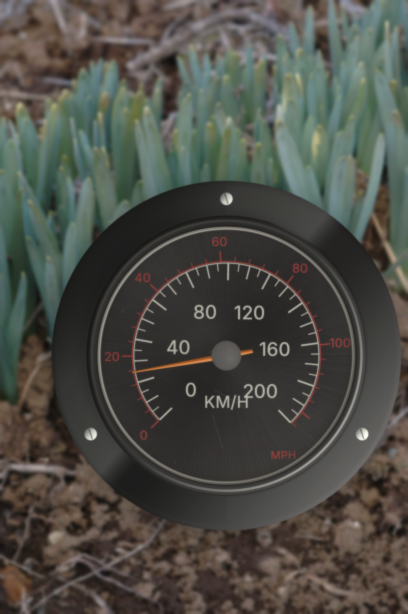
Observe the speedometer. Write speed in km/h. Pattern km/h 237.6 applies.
km/h 25
